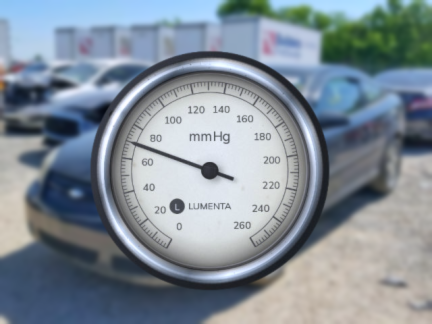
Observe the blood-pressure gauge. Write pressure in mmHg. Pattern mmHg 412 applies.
mmHg 70
